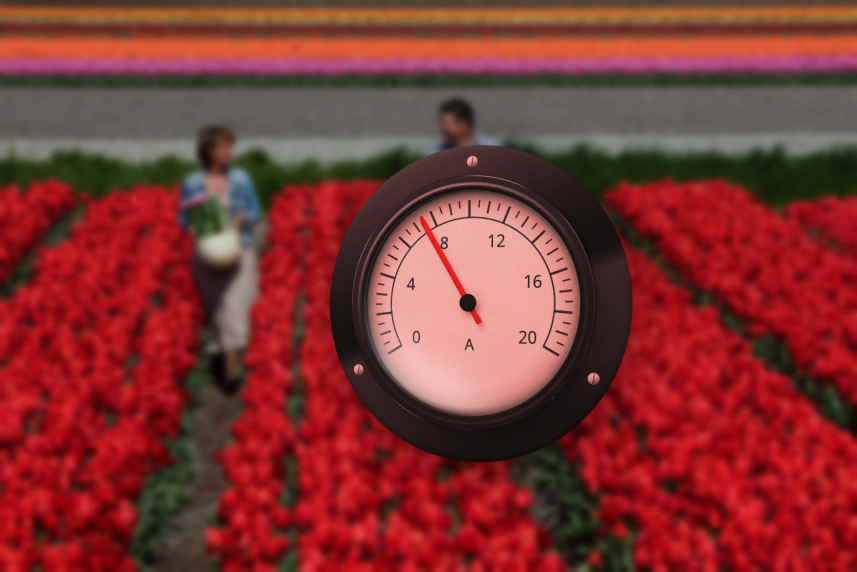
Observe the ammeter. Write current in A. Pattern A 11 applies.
A 7.5
